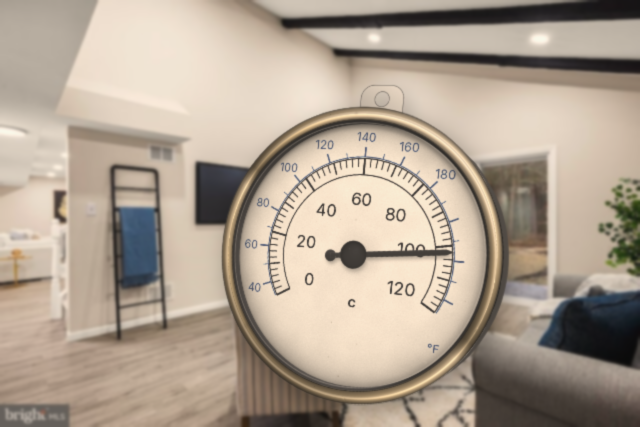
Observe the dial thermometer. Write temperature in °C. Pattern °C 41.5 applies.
°C 102
